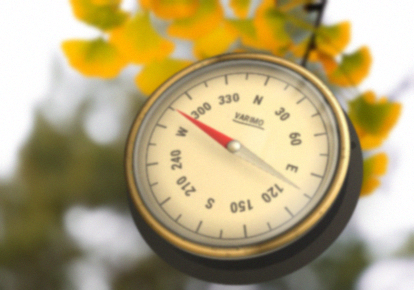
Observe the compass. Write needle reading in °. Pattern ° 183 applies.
° 285
